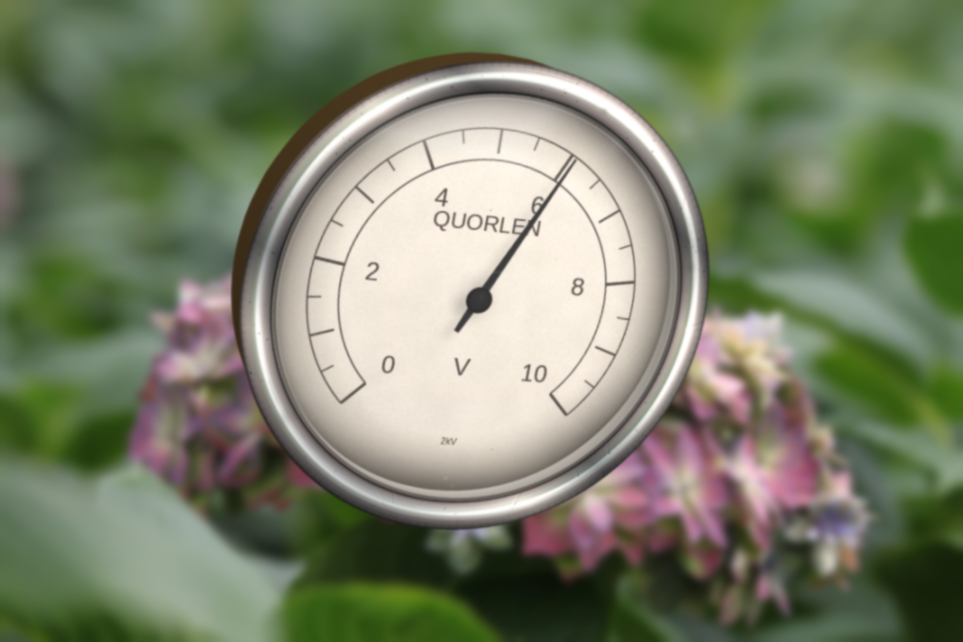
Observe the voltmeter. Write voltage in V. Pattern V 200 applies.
V 6
